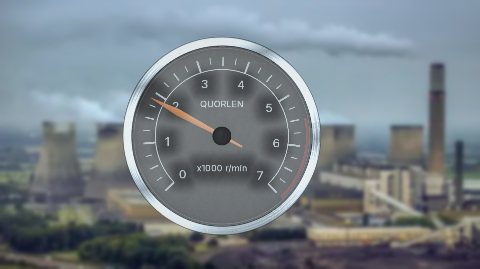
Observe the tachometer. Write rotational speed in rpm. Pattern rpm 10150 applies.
rpm 1875
